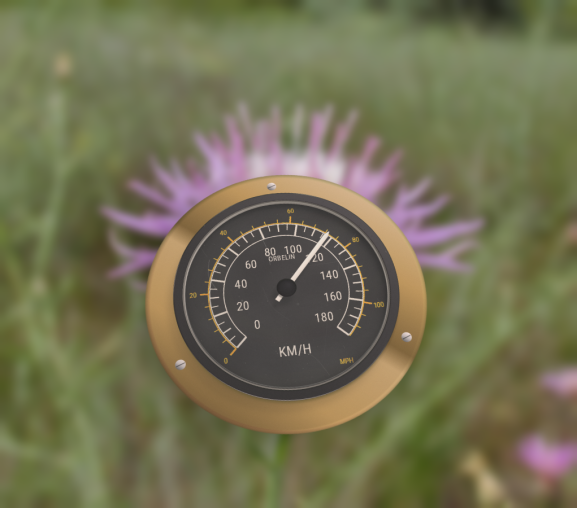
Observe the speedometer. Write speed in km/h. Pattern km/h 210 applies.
km/h 117.5
